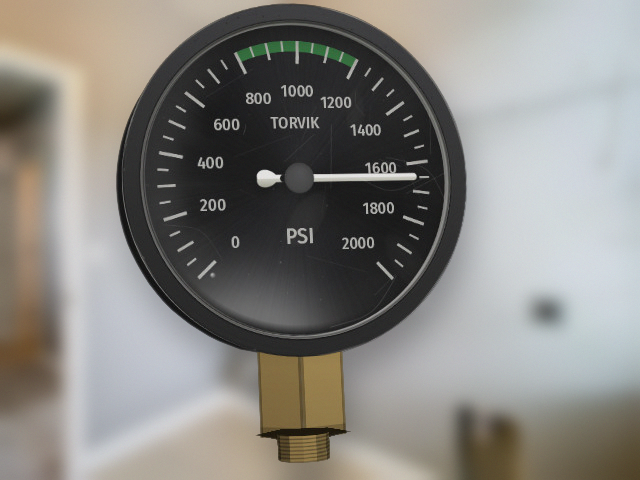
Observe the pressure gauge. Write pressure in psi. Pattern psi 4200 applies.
psi 1650
